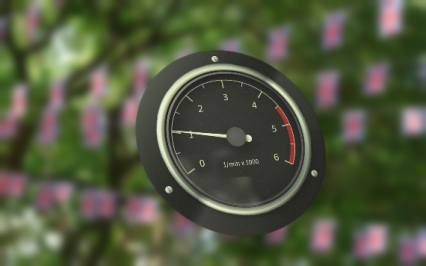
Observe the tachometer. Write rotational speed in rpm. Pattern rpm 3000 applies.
rpm 1000
